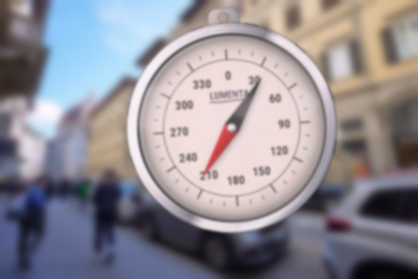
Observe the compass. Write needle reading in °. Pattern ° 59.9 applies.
° 215
